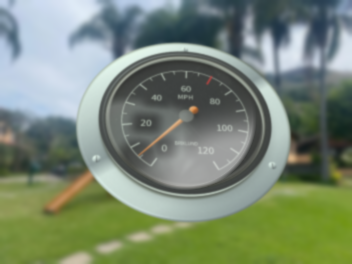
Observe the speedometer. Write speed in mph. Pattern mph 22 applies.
mph 5
